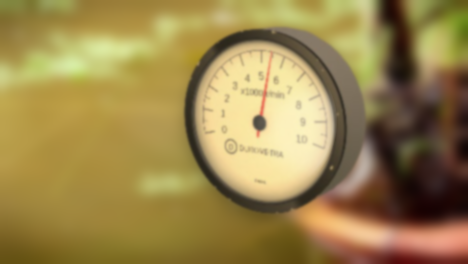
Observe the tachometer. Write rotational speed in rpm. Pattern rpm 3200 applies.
rpm 5500
